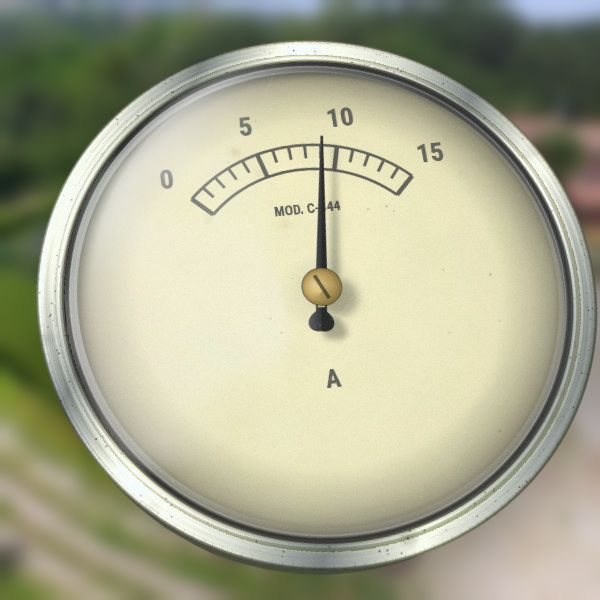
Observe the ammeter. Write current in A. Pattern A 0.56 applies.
A 9
